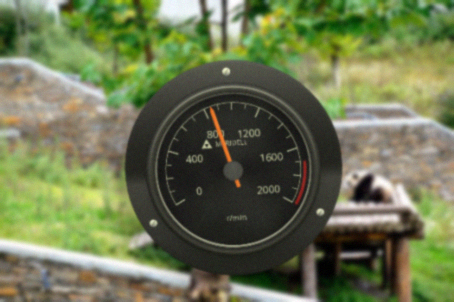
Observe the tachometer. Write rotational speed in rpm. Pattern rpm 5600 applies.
rpm 850
